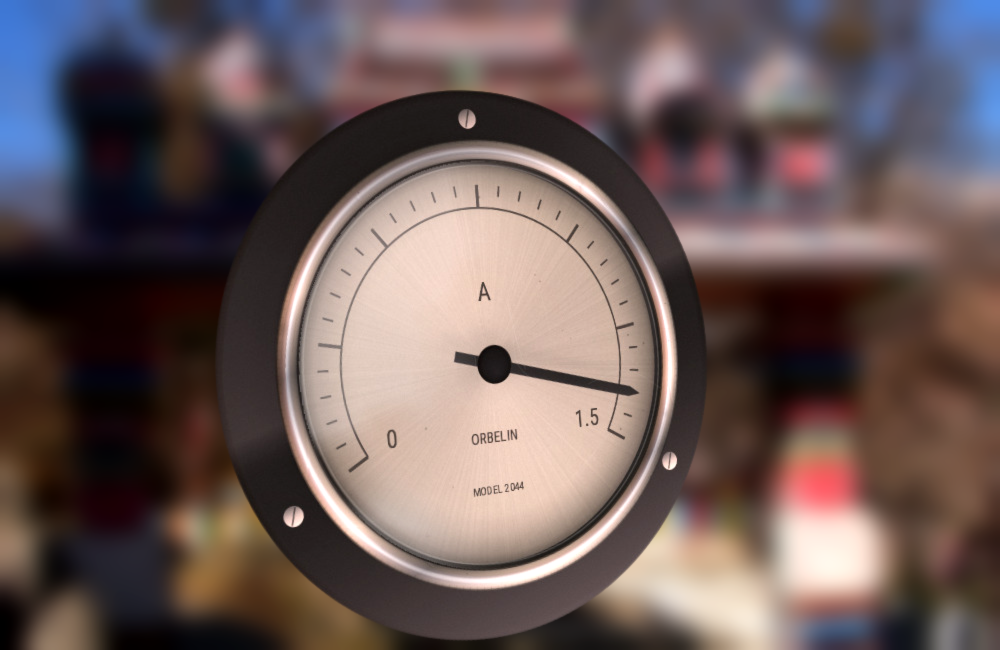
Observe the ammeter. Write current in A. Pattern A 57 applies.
A 1.4
